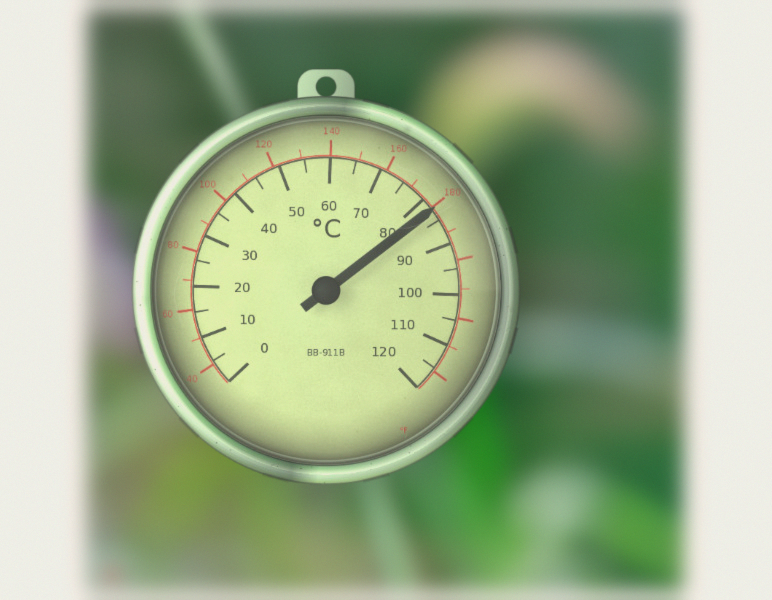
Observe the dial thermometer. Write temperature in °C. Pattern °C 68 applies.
°C 82.5
